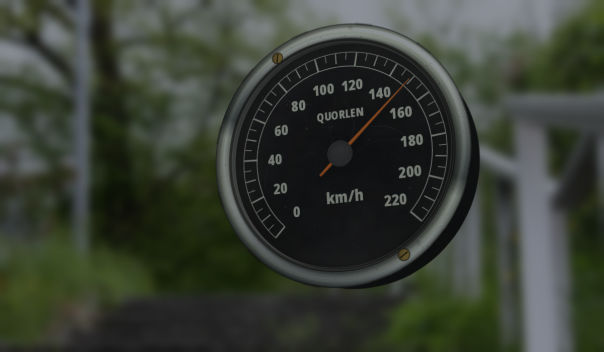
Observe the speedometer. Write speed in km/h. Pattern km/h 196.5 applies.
km/h 150
